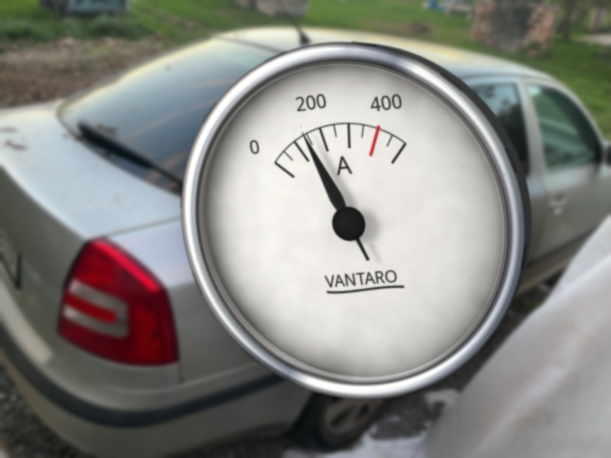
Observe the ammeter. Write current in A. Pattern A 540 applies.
A 150
